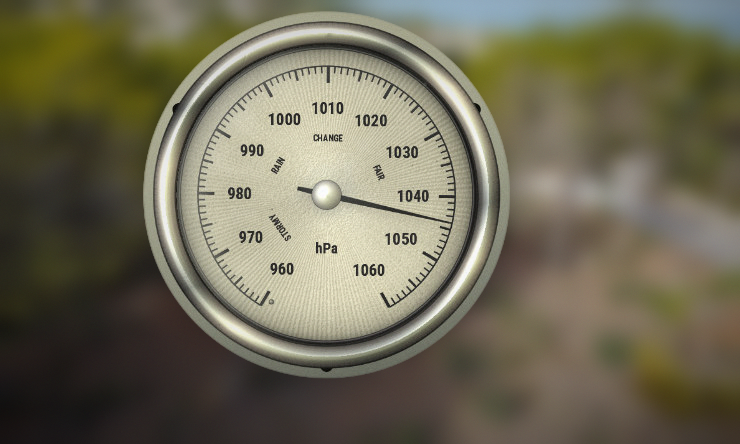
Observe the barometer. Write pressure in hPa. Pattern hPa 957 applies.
hPa 1044
